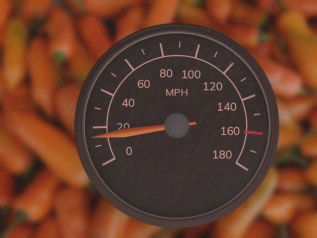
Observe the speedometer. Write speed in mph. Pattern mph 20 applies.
mph 15
